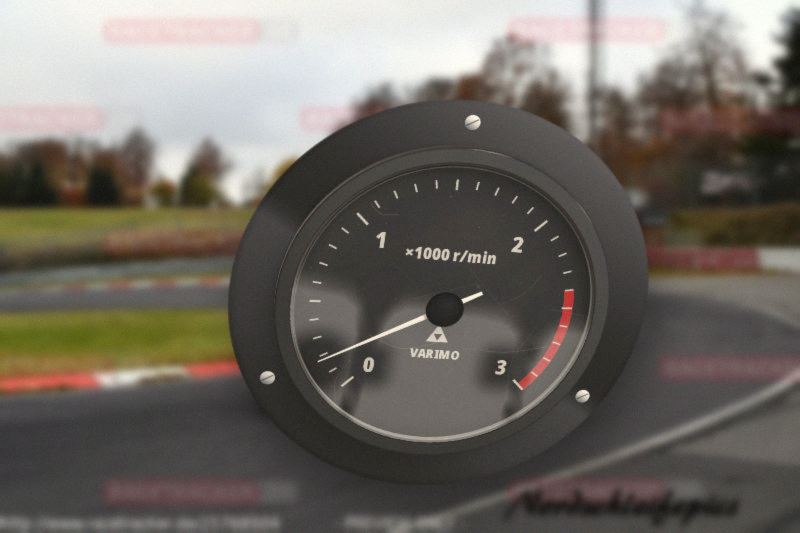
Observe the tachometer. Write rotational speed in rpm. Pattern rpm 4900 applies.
rpm 200
